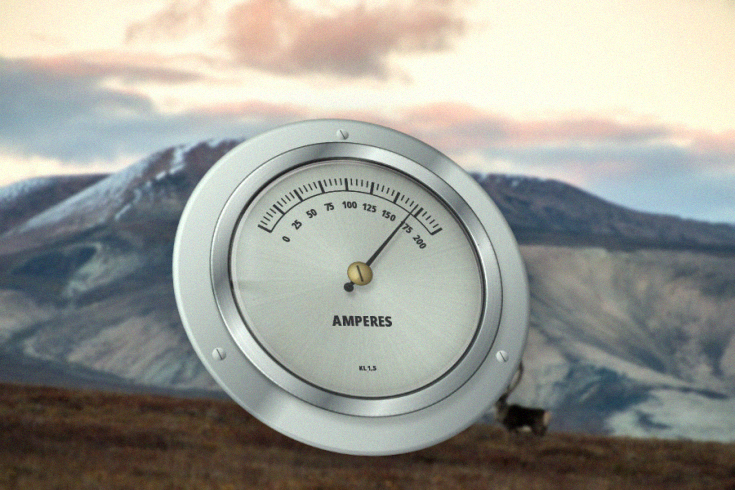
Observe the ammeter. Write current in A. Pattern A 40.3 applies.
A 170
